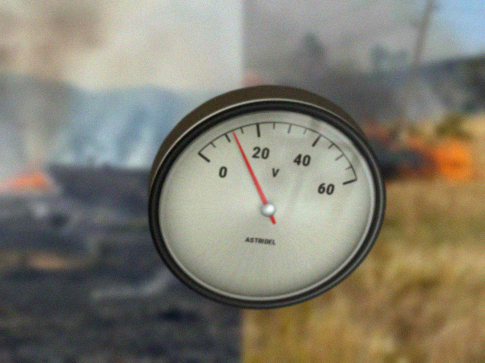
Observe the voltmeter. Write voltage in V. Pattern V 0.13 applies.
V 12.5
